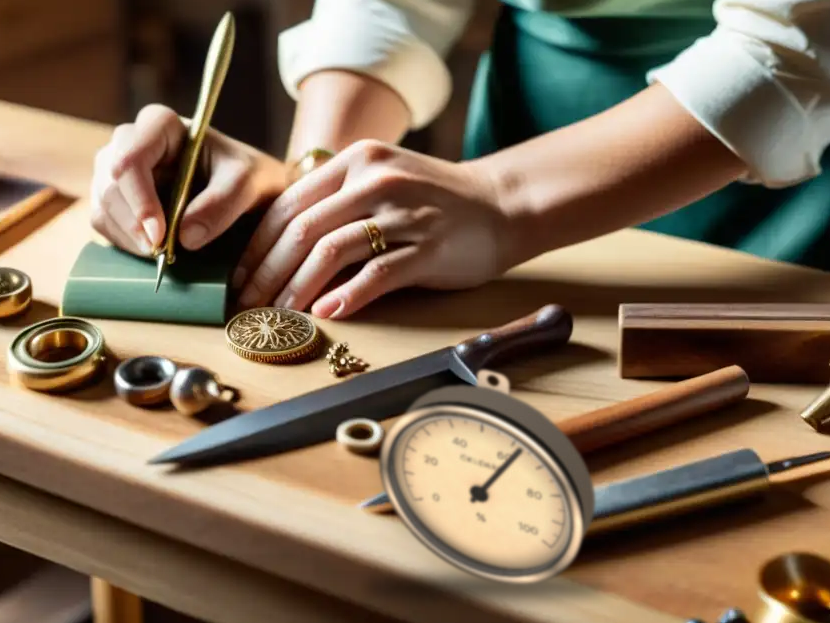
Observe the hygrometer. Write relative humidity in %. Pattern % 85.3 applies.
% 62.5
